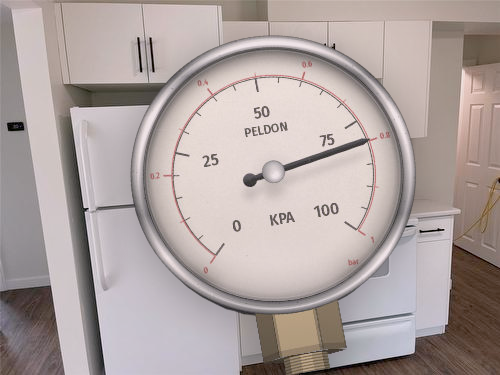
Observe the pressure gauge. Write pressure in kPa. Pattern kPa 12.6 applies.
kPa 80
